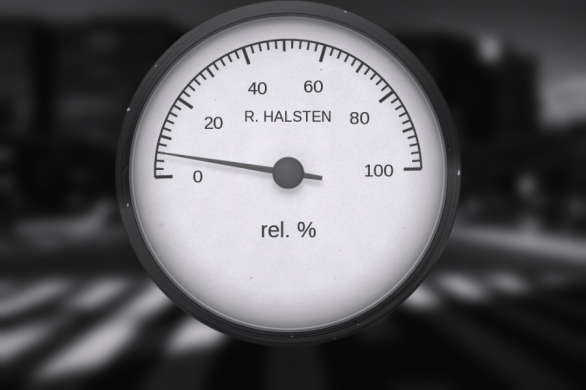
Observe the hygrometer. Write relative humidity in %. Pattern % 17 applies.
% 6
